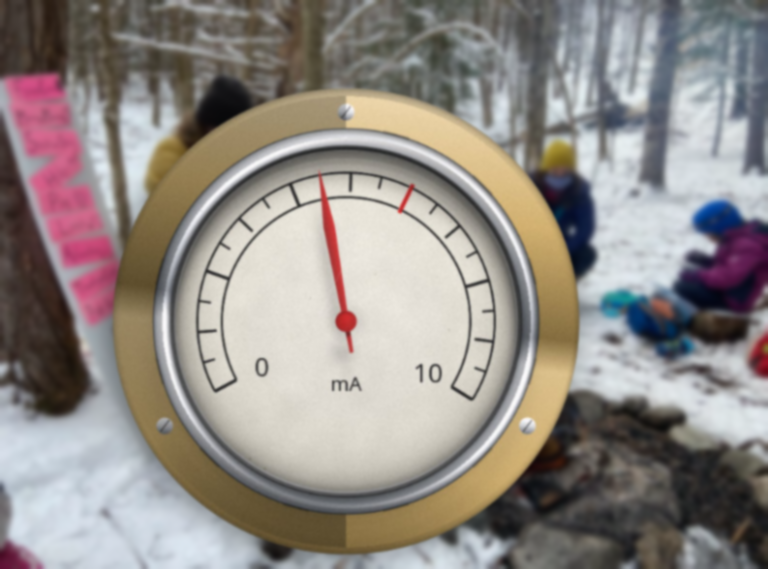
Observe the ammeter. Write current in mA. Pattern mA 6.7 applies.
mA 4.5
